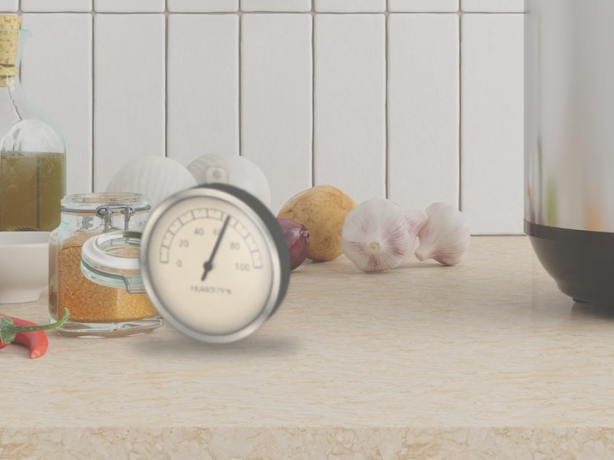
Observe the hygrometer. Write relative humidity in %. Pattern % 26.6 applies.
% 65
